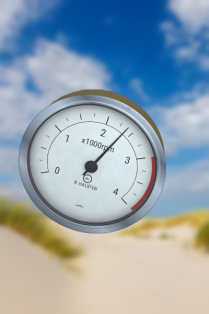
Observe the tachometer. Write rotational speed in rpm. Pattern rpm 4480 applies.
rpm 2375
